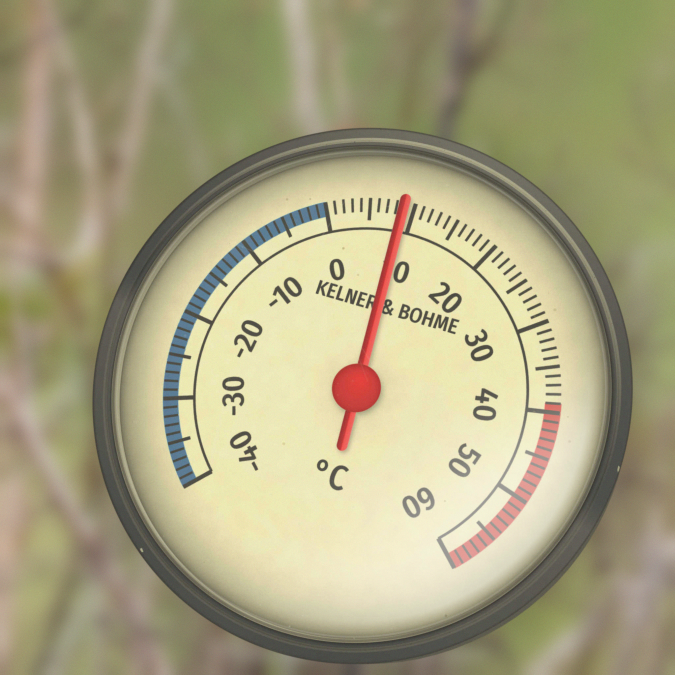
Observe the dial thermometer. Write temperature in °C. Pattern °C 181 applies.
°C 9
